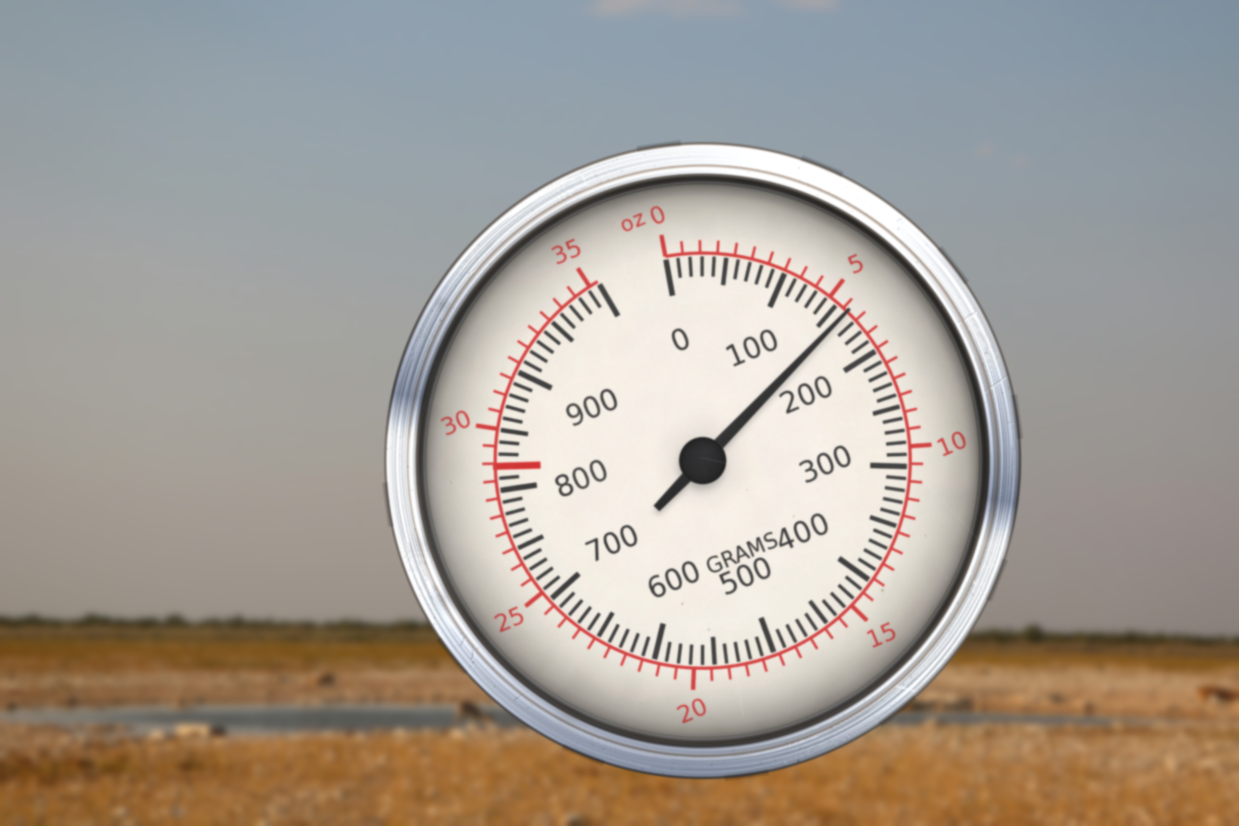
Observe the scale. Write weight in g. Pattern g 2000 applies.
g 160
